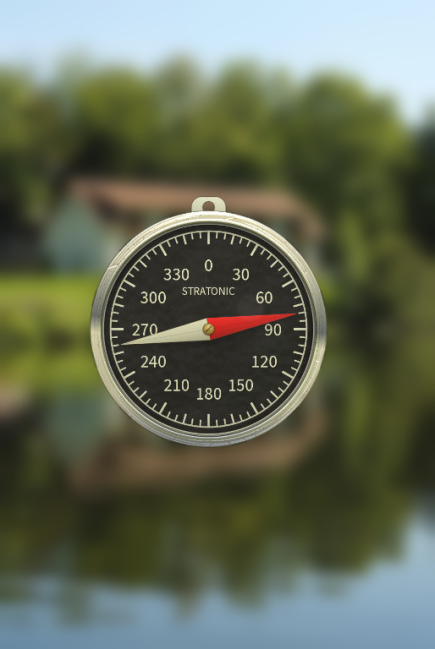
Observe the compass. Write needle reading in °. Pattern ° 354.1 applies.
° 80
